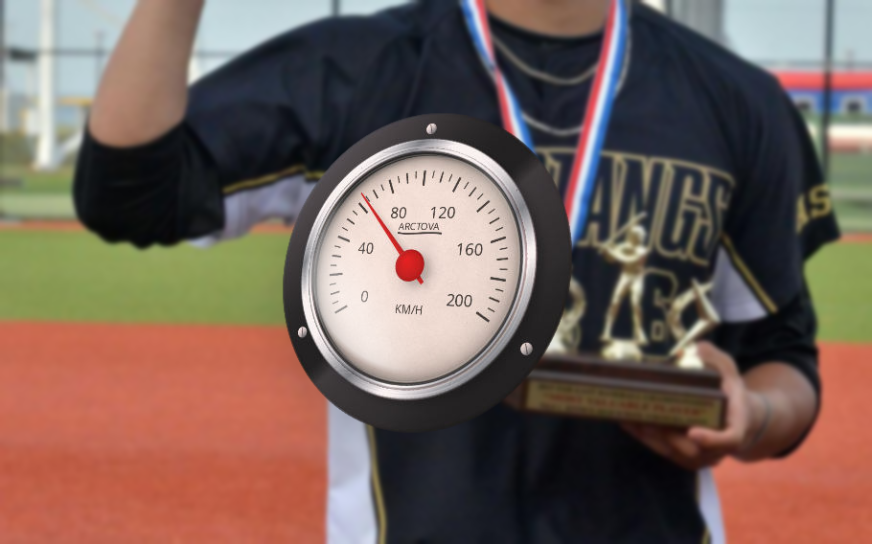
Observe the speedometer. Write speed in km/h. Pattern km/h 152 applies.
km/h 65
